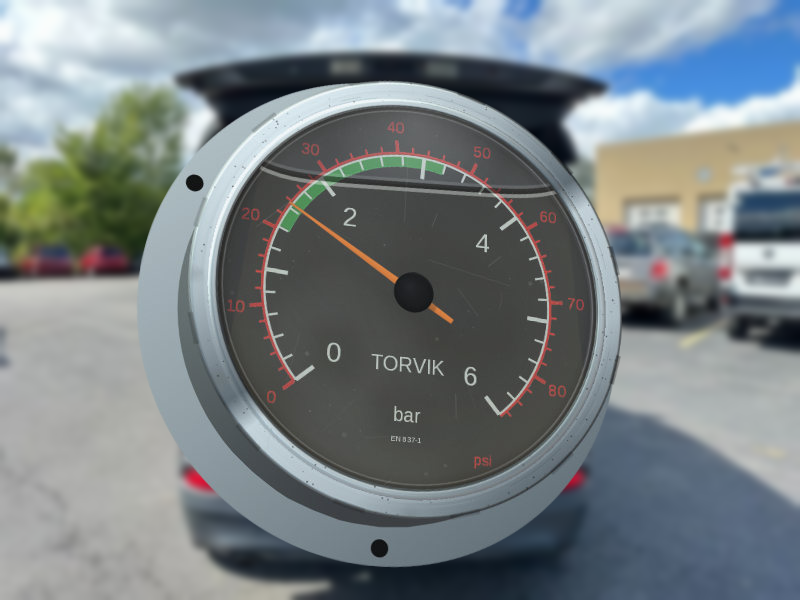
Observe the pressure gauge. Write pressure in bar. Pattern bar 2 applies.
bar 1.6
